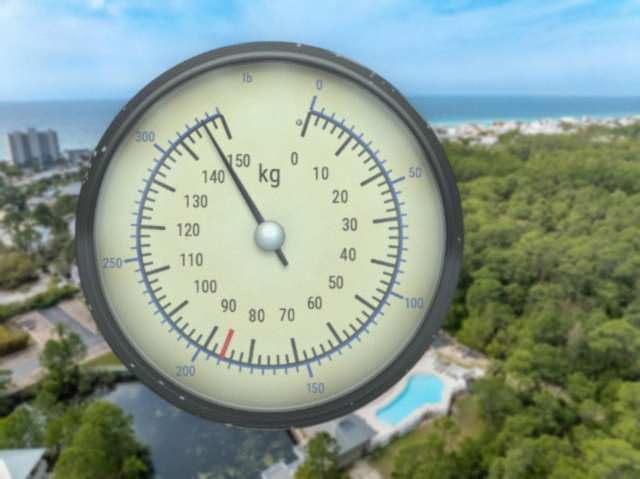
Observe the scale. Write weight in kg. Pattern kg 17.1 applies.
kg 146
